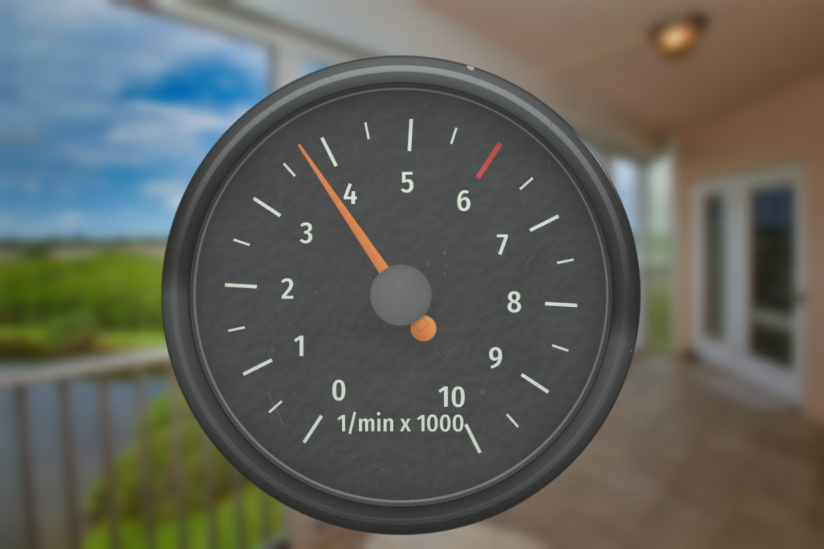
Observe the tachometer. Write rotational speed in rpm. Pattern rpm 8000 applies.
rpm 3750
